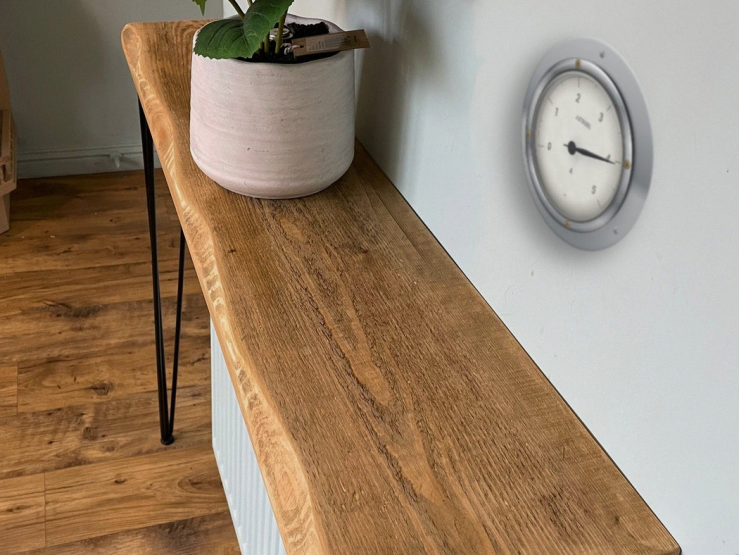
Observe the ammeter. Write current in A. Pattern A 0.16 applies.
A 4
